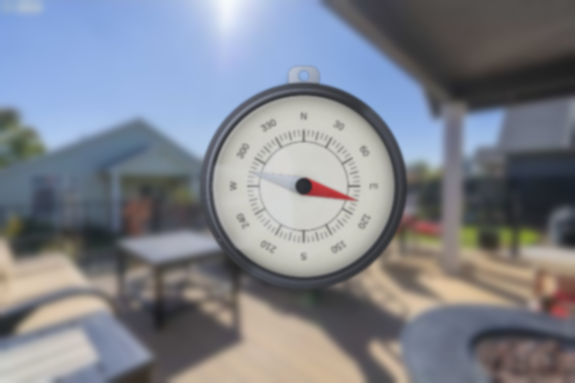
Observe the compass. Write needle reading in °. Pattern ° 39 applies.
° 105
